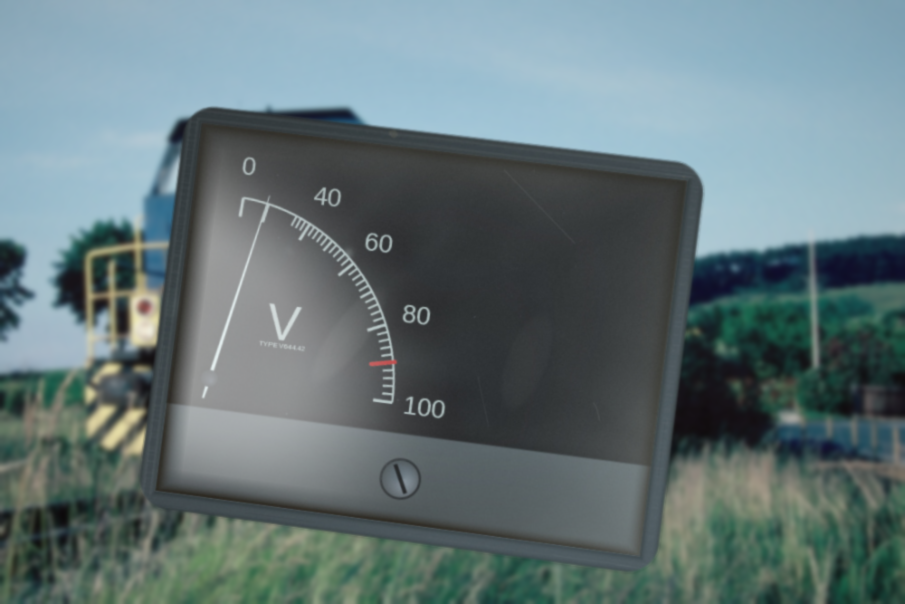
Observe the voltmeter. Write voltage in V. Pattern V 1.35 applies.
V 20
